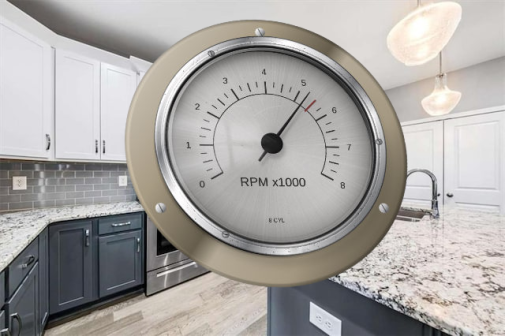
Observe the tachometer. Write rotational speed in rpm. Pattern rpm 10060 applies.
rpm 5250
